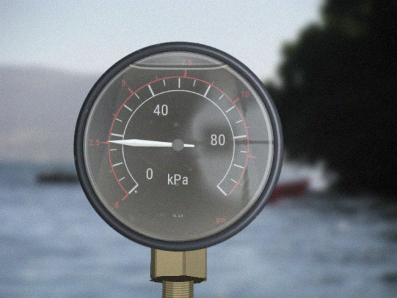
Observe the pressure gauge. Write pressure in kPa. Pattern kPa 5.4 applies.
kPa 17.5
